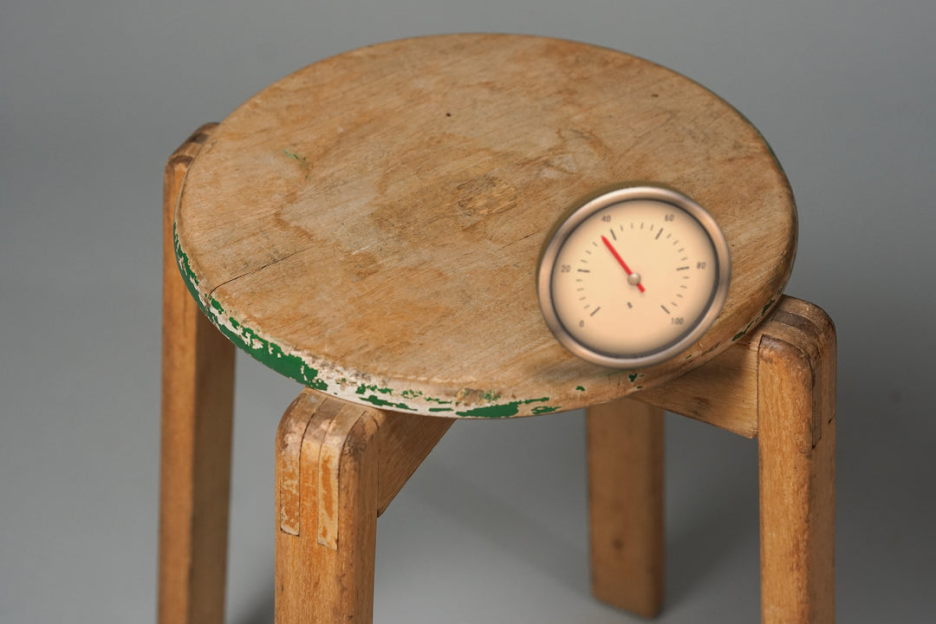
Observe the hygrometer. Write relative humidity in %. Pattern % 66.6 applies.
% 36
